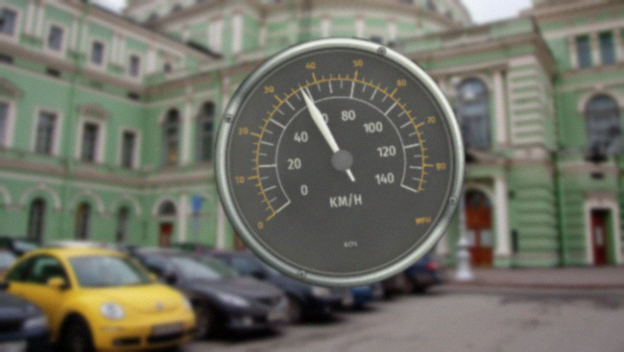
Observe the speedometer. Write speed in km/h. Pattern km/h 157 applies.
km/h 57.5
